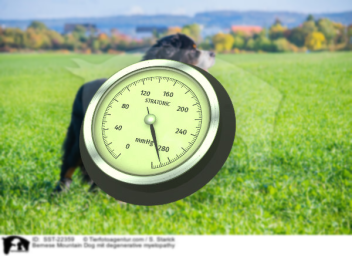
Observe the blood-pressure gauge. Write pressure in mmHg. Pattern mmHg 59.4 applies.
mmHg 290
